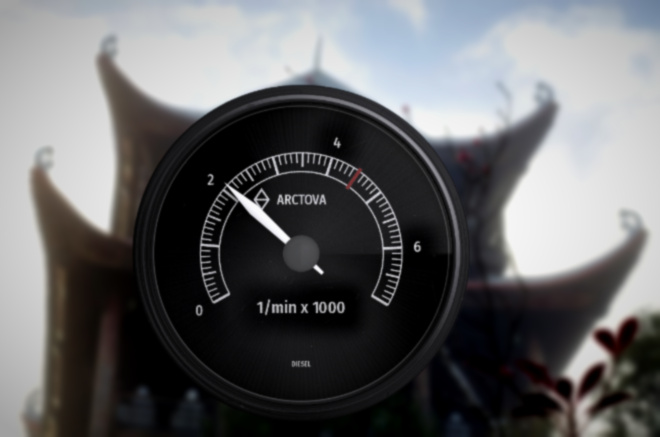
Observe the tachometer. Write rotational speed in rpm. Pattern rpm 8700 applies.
rpm 2100
